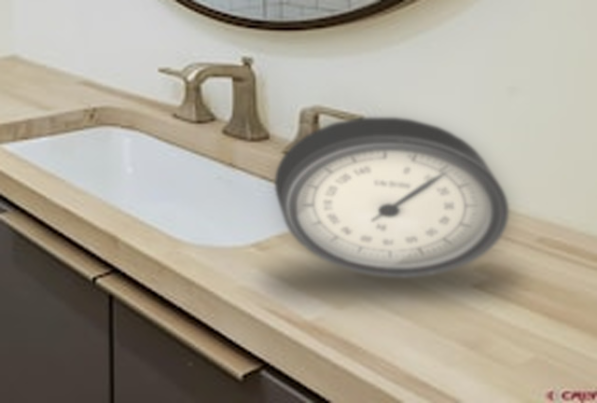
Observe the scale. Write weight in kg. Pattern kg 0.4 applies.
kg 10
